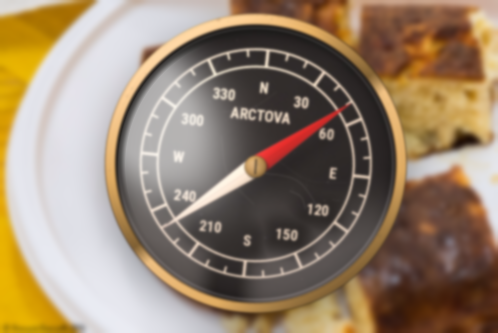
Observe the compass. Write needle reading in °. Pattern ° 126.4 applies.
° 50
